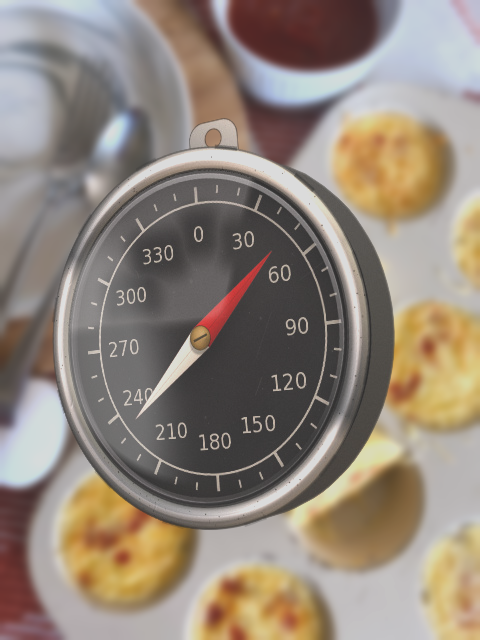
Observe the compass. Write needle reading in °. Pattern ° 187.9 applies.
° 50
